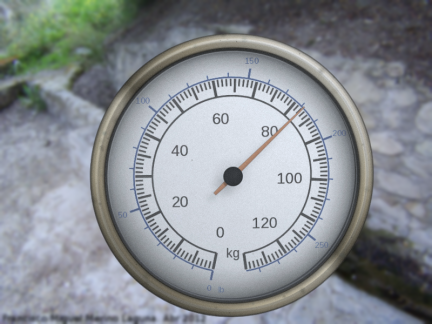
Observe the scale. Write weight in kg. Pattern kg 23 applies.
kg 82
